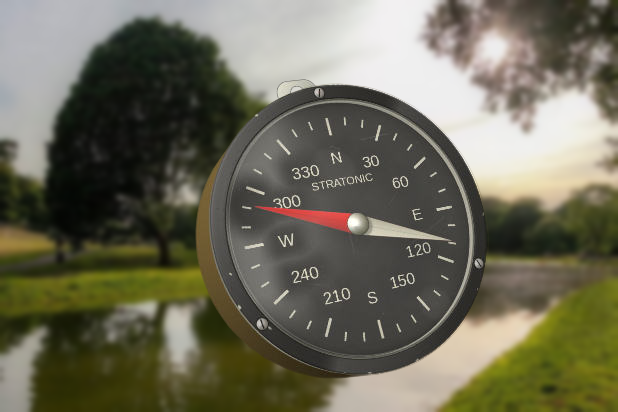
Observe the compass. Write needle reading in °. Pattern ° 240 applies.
° 290
